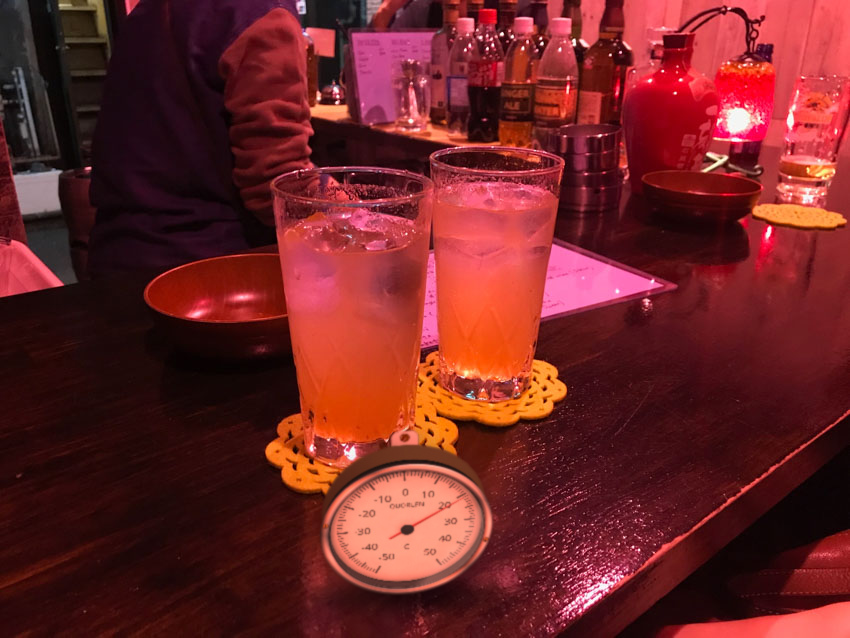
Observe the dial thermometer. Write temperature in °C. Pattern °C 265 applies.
°C 20
